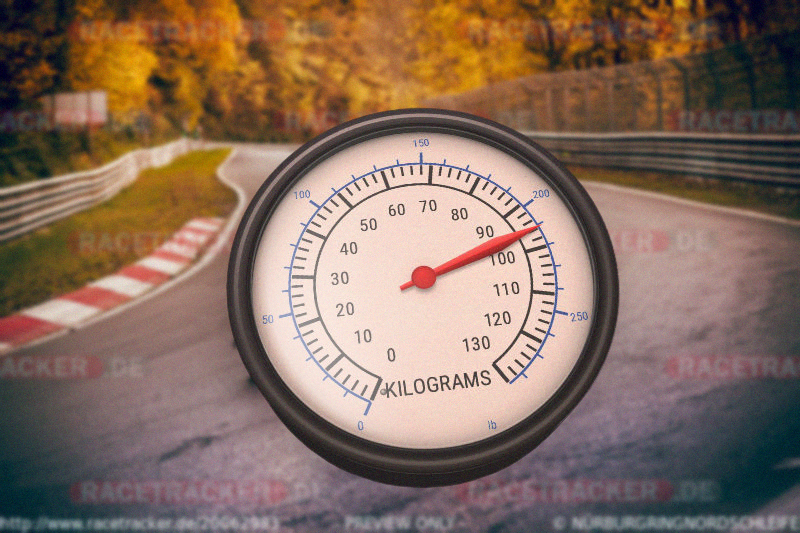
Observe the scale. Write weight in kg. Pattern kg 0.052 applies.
kg 96
